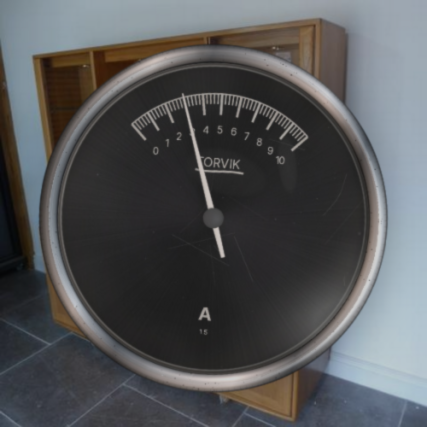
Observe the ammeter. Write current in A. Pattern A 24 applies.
A 3
